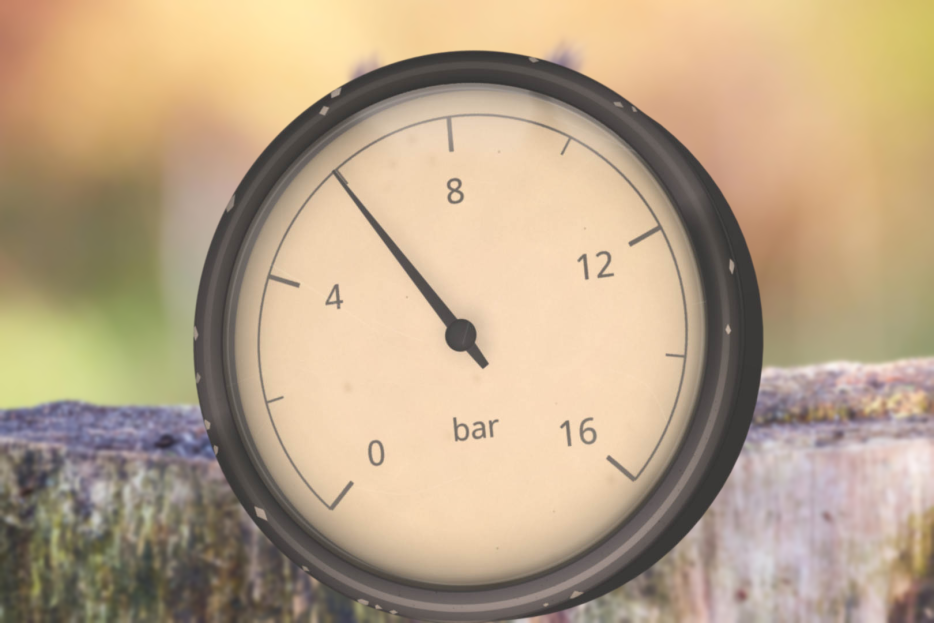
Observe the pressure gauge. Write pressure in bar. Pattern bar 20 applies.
bar 6
